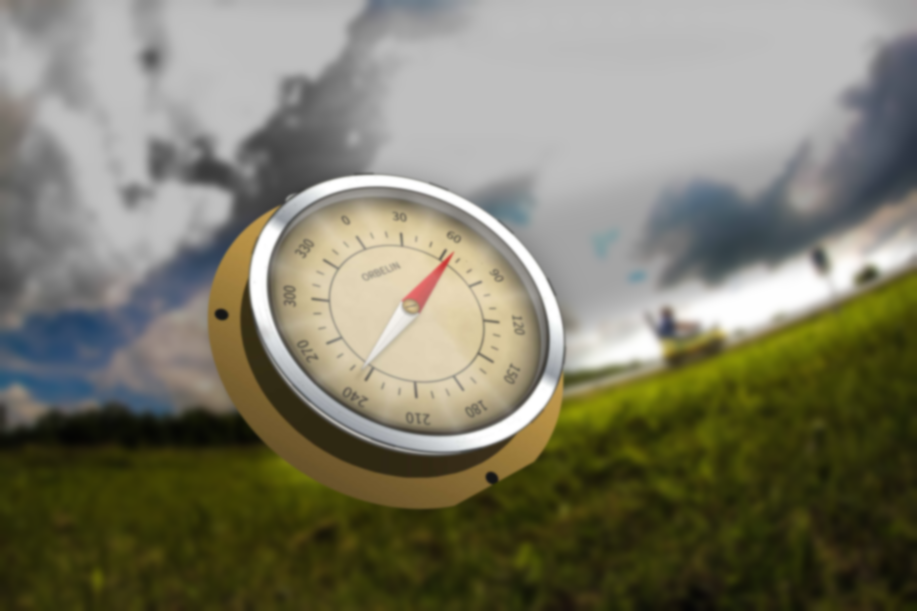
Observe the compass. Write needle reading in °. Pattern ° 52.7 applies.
° 65
